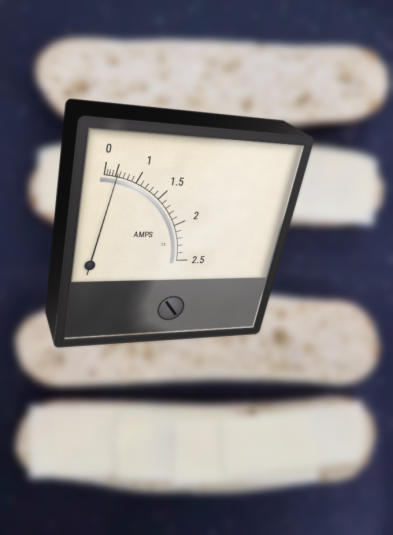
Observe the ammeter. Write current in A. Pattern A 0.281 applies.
A 0.5
